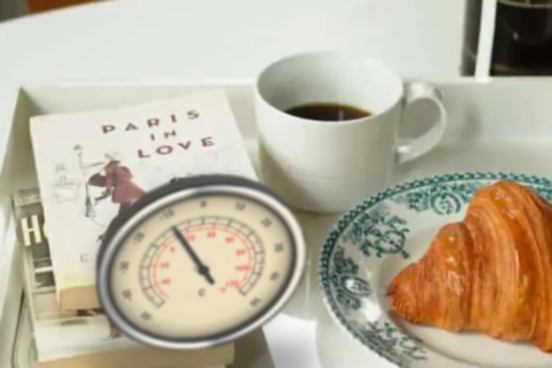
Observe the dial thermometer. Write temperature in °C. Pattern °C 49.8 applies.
°C -10
